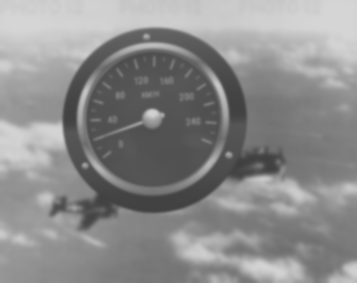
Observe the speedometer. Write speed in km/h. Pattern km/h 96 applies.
km/h 20
